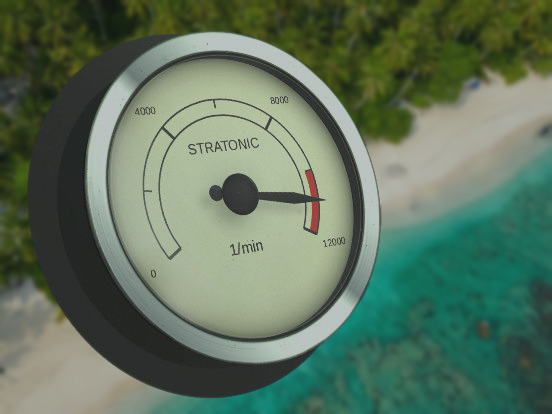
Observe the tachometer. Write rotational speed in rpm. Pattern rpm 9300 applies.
rpm 11000
